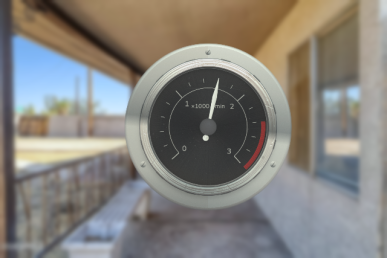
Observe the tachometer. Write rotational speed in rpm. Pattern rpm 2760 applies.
rpm 1600
